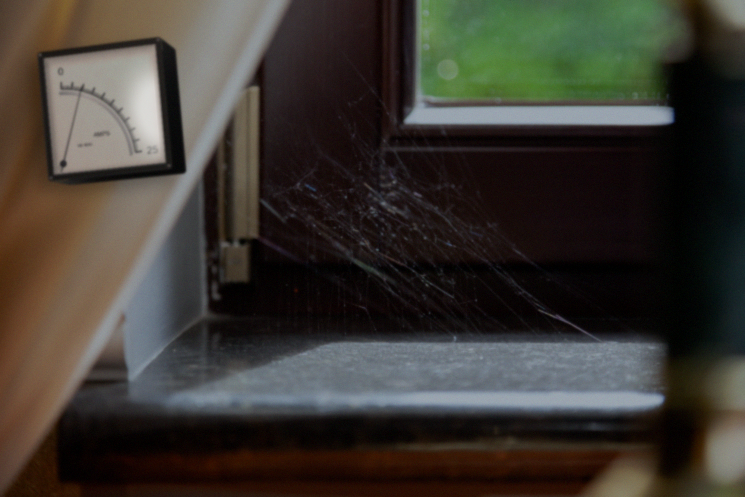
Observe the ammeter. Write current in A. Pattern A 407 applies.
A 5
